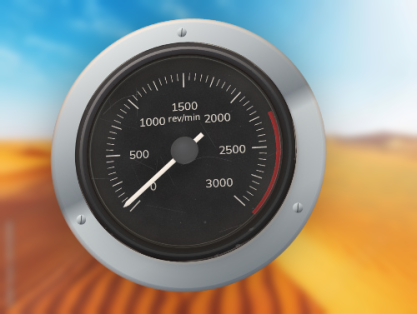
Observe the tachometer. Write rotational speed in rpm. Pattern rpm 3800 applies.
rpm 50
